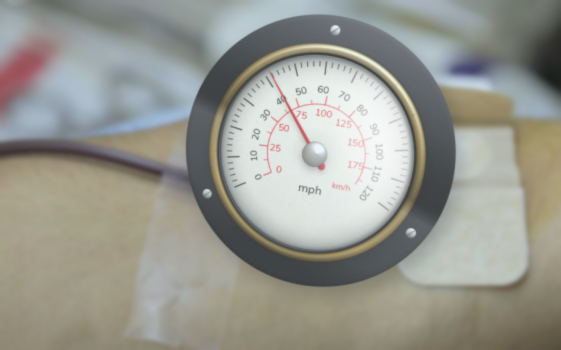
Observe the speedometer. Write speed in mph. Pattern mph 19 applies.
mph 42
